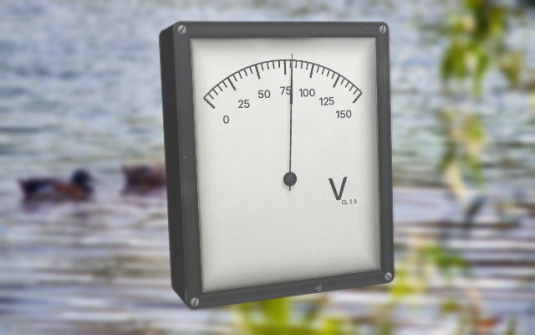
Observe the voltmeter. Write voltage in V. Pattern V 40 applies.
V 80
